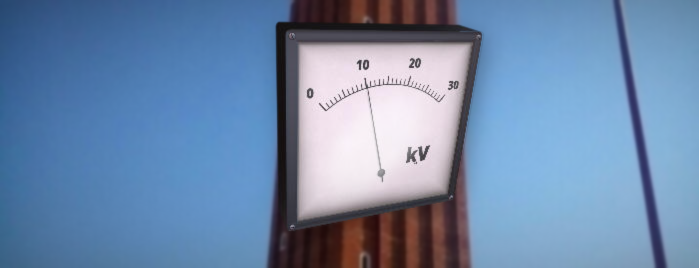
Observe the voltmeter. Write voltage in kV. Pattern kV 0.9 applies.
kV 10
